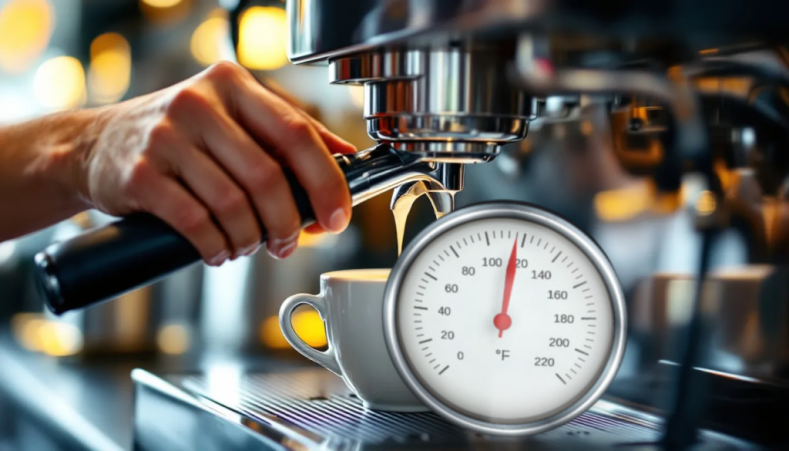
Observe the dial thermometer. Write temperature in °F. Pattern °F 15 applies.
°F 116
